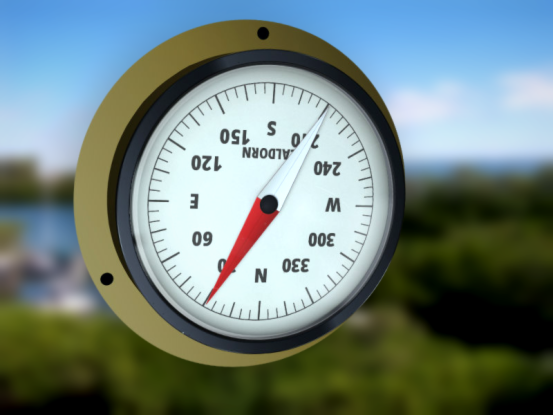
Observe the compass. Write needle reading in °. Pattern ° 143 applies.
° 30
